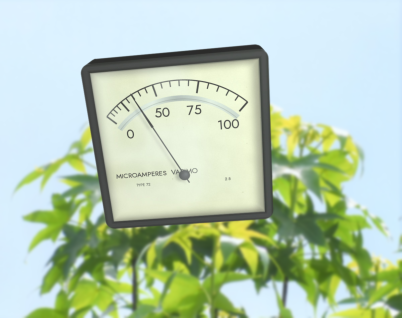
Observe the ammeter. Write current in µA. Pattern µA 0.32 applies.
µA 35
